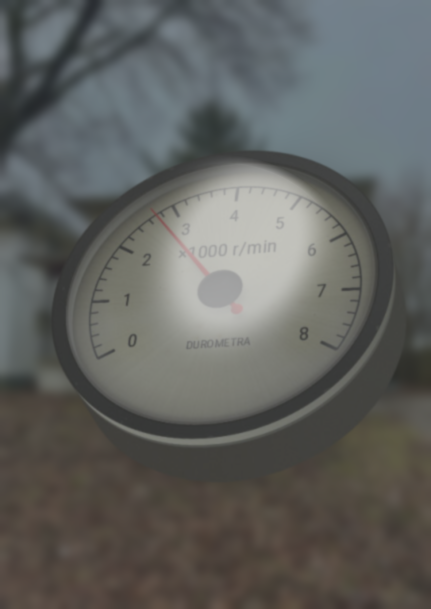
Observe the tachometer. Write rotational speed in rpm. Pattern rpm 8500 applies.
rpm 2700
